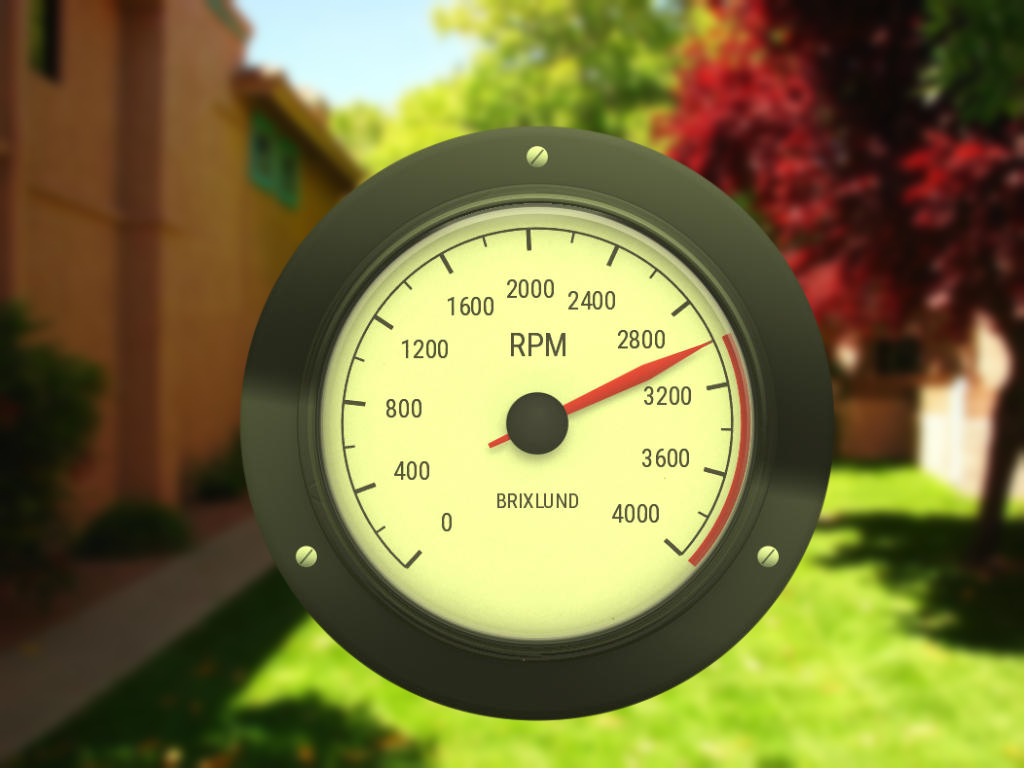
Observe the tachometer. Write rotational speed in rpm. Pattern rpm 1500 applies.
rpm 3000
